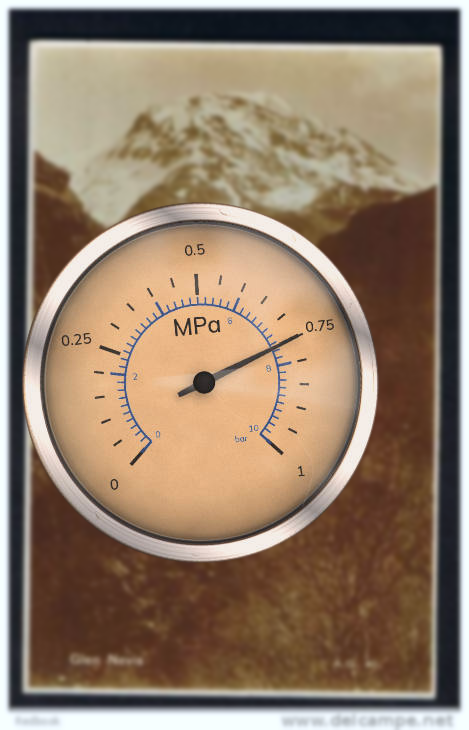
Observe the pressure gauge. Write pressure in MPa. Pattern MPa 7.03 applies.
MPa 0.75
